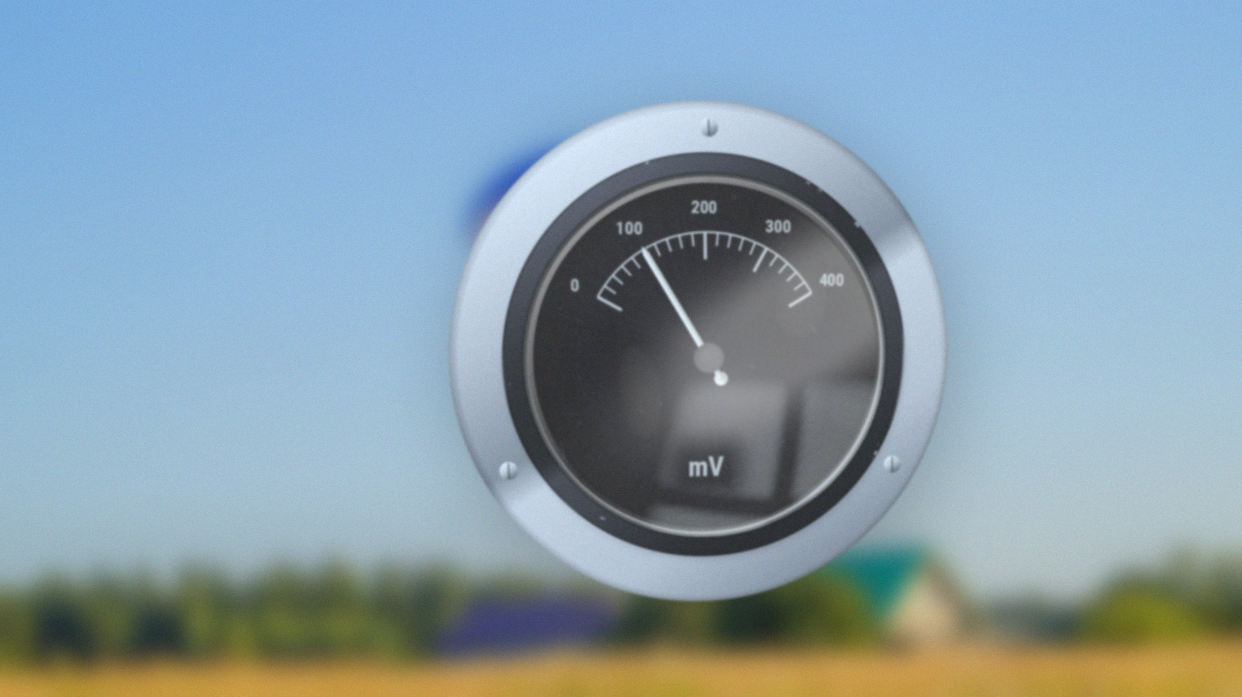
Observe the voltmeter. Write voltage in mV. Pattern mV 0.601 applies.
mV 100
